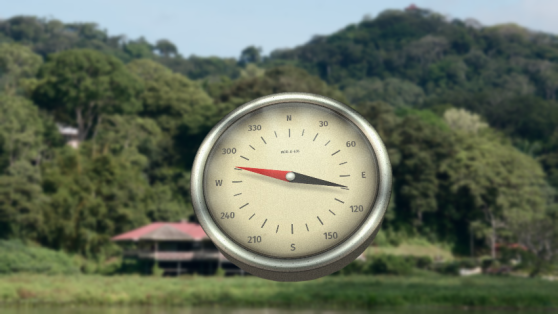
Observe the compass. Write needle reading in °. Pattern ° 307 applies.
° 285
